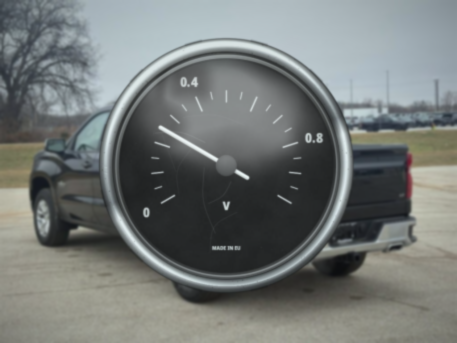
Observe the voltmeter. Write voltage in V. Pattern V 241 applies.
V 0.25
